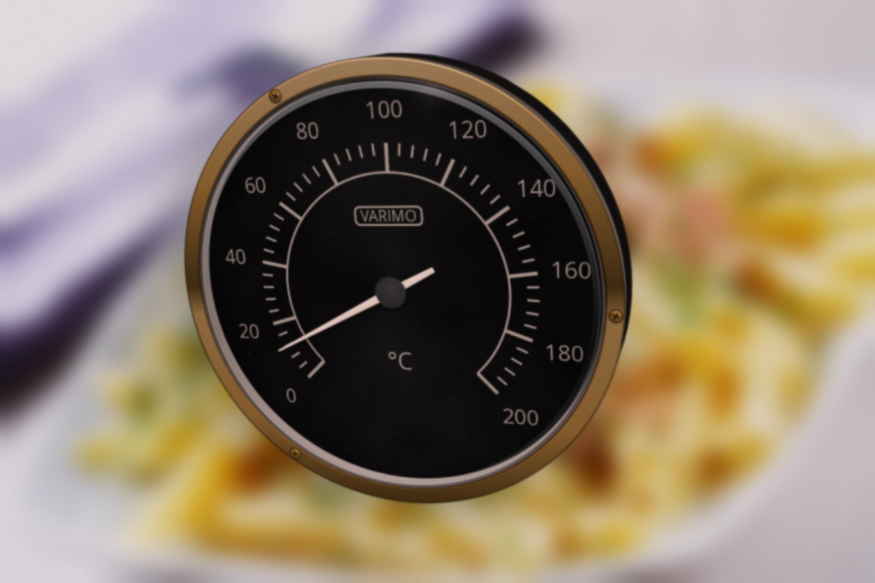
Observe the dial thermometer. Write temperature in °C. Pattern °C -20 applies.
°C 12
